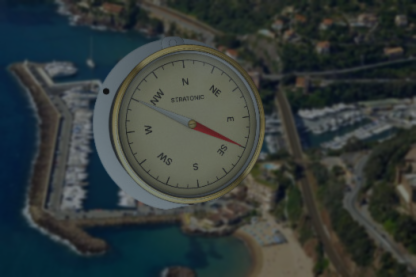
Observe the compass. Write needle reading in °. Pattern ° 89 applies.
° 120
